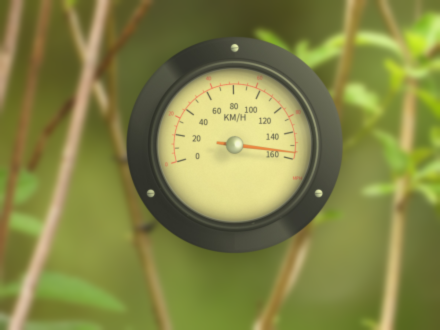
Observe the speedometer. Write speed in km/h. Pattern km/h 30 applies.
km/h 155
